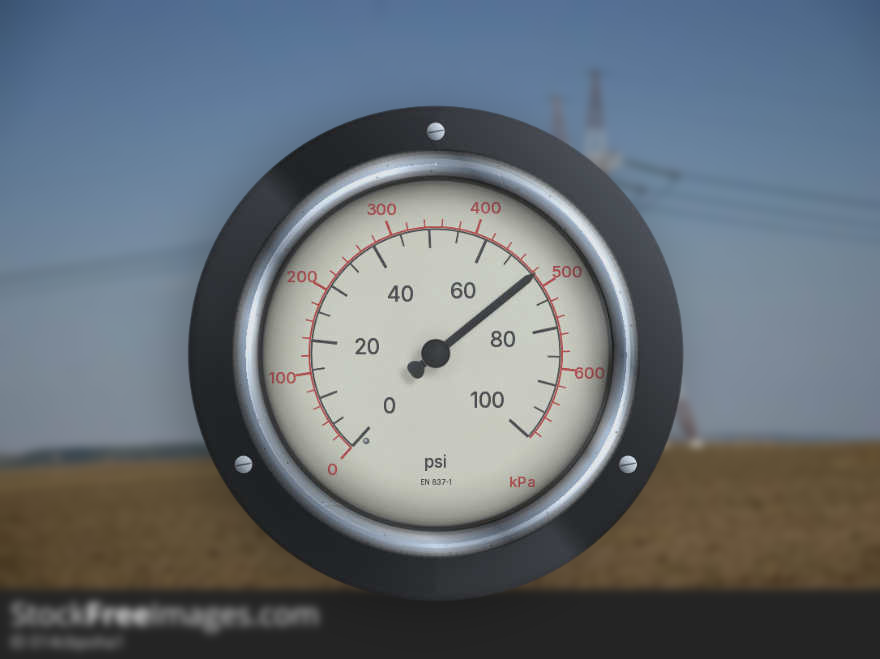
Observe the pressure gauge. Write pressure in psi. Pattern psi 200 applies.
psi 70
